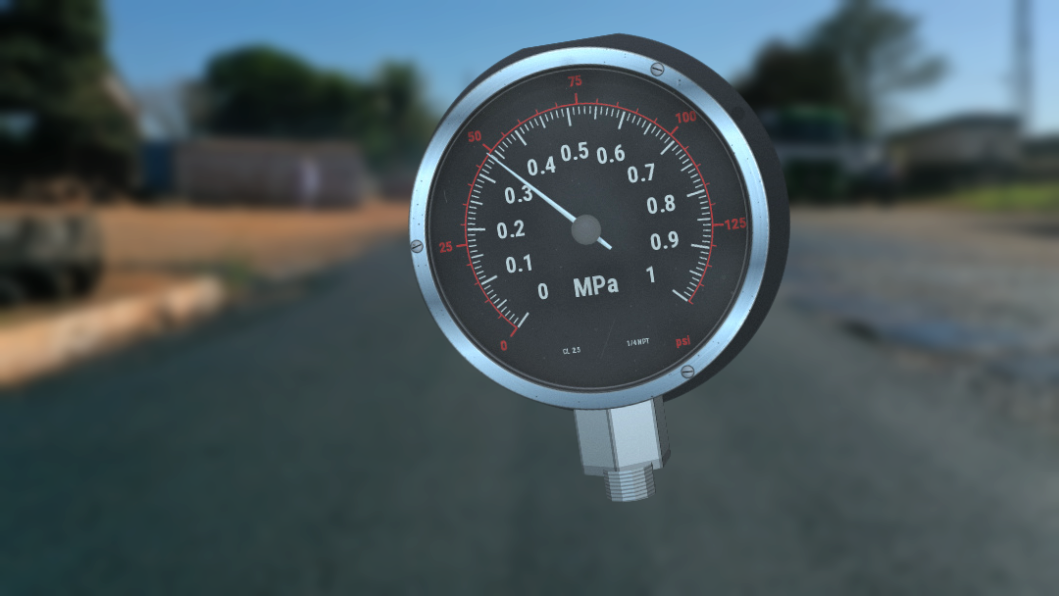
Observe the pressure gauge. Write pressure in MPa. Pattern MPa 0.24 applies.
MPa 0.34
